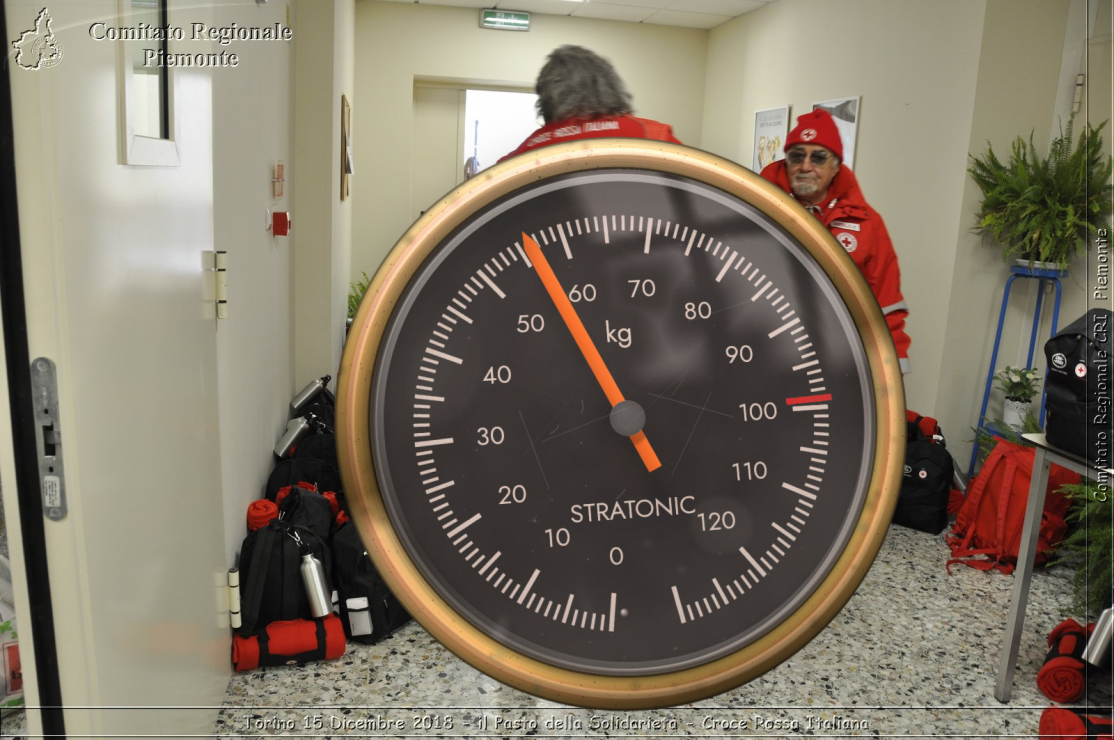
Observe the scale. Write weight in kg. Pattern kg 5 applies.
kg 56
